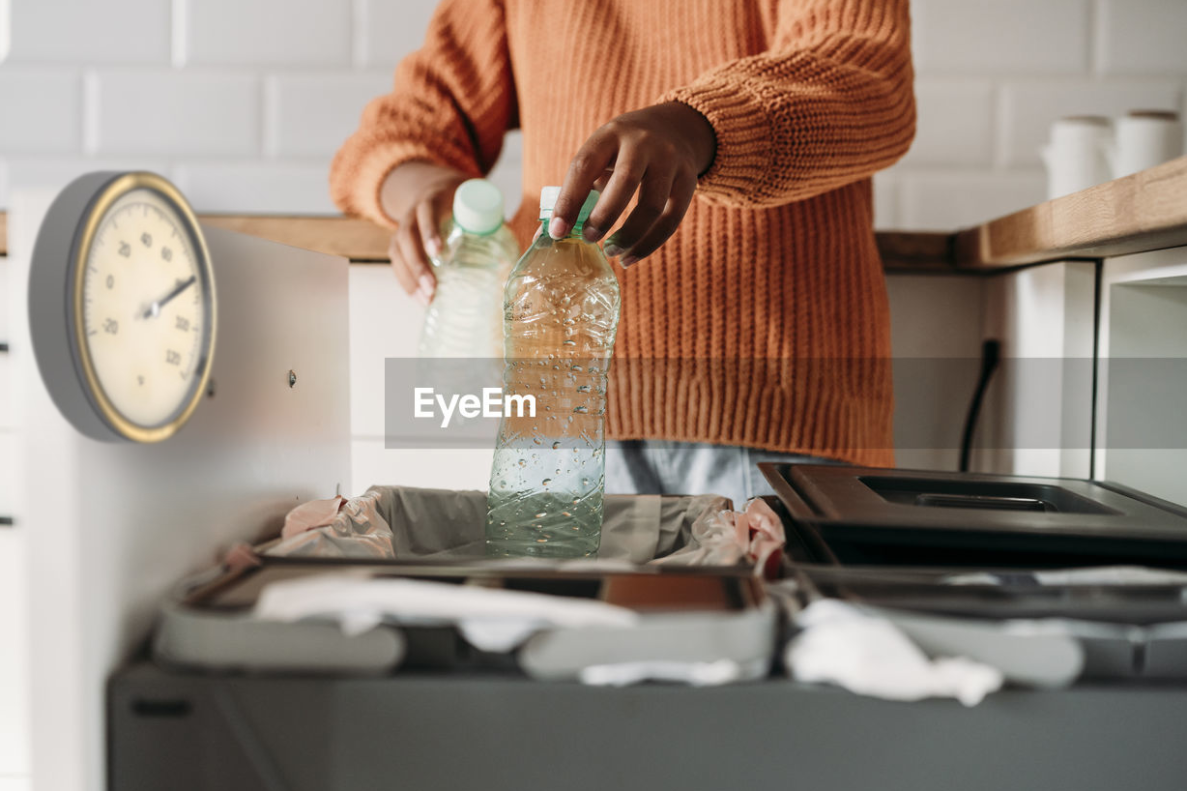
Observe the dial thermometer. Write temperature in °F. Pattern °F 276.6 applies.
°F 80
